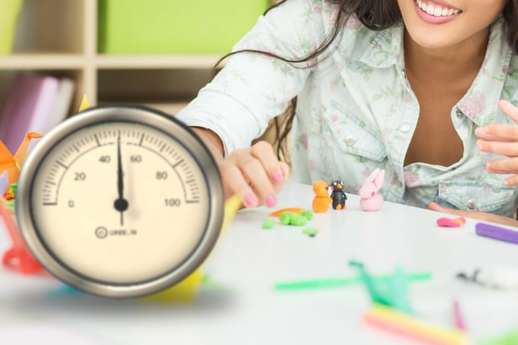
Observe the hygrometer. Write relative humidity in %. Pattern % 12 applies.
% 50
